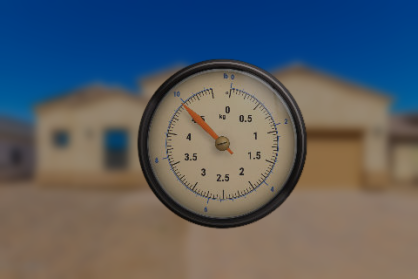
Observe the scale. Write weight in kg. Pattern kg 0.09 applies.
kg 4.5
